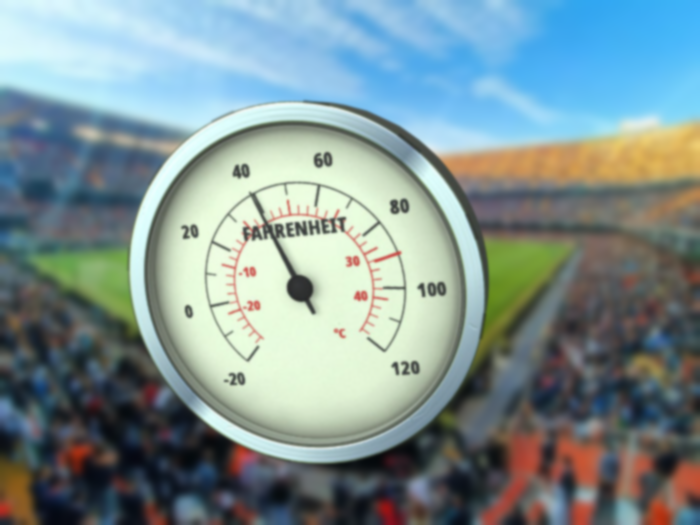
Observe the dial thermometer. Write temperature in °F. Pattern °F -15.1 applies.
°F 40
